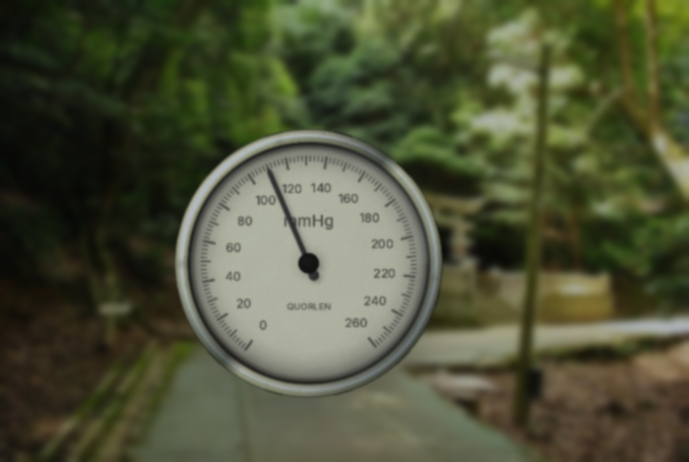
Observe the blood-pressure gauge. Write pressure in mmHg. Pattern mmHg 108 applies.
mmHg 110
